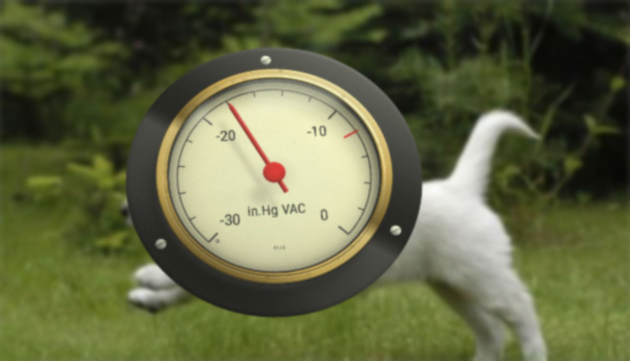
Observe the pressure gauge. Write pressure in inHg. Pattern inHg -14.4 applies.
inHg -18
